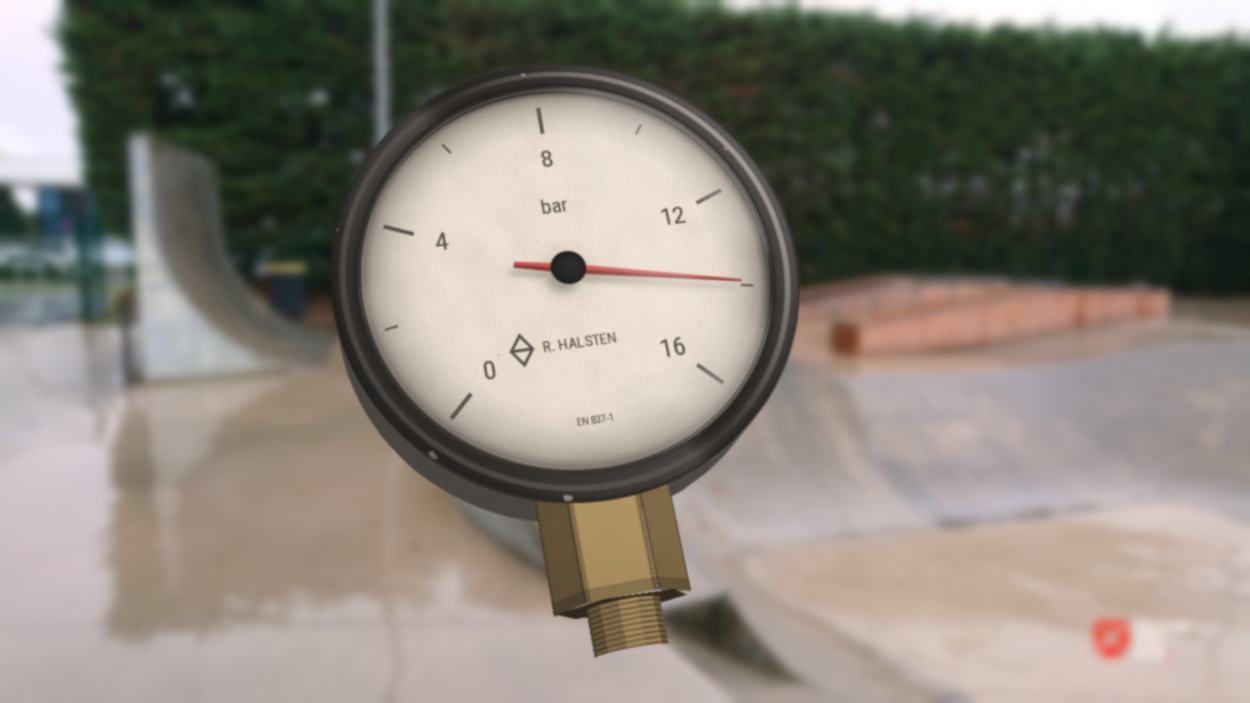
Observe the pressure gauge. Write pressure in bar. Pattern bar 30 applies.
bar 14
